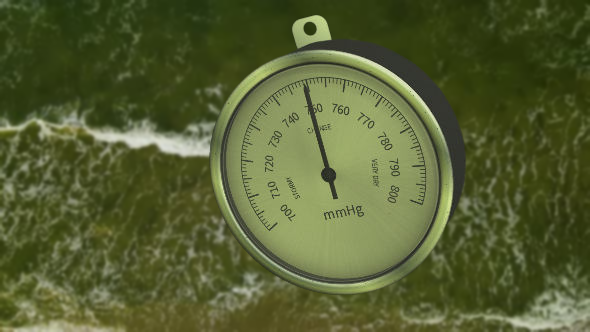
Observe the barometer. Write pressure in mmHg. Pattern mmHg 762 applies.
mmHg 750
